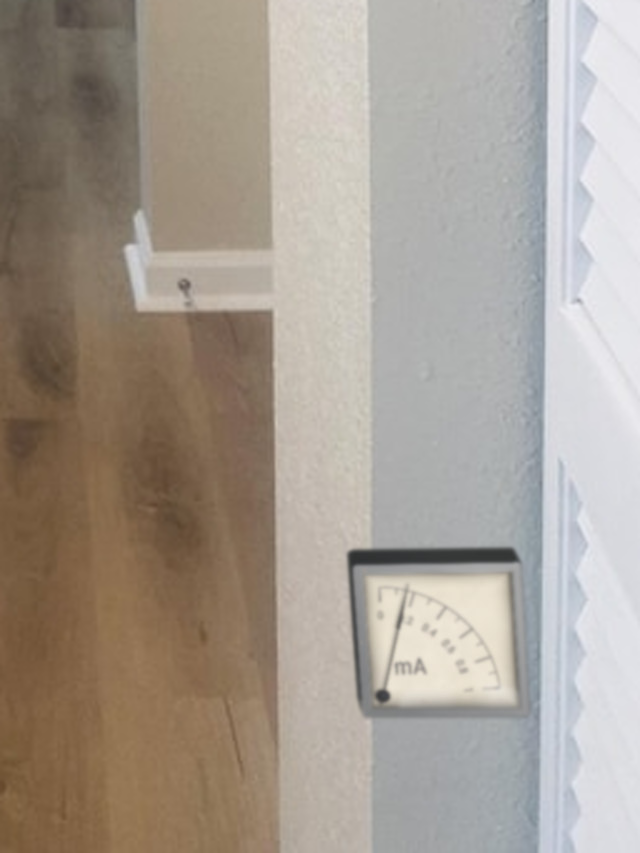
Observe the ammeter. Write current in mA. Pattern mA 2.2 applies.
mA 0.15
